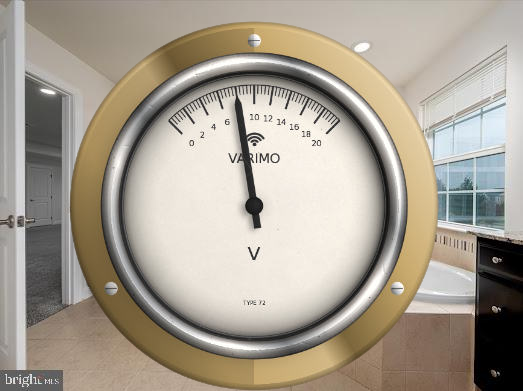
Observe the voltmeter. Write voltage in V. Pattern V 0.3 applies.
V 8
